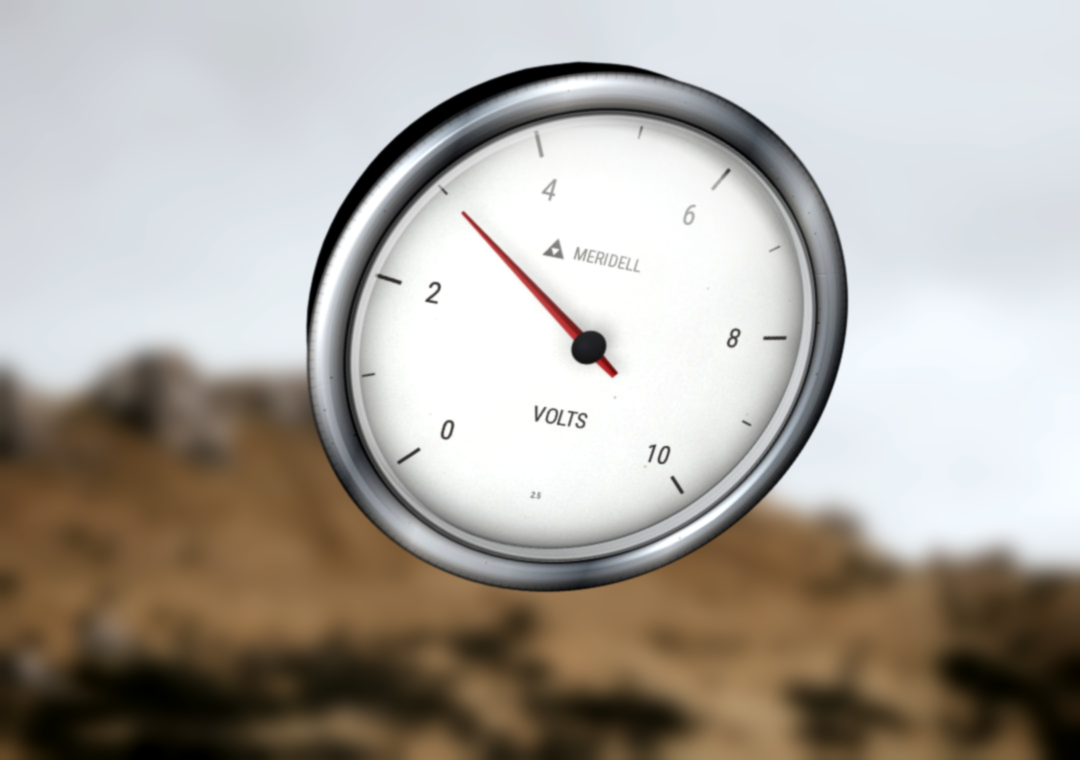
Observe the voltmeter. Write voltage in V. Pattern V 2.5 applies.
V 3
